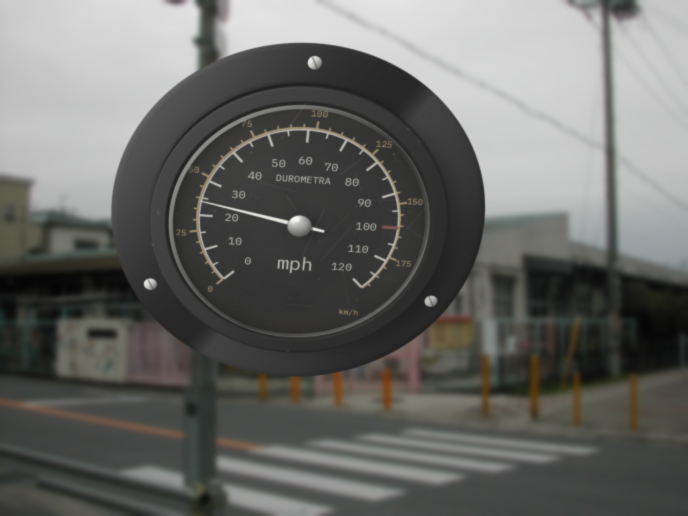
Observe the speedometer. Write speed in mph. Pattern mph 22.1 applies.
mph 25
